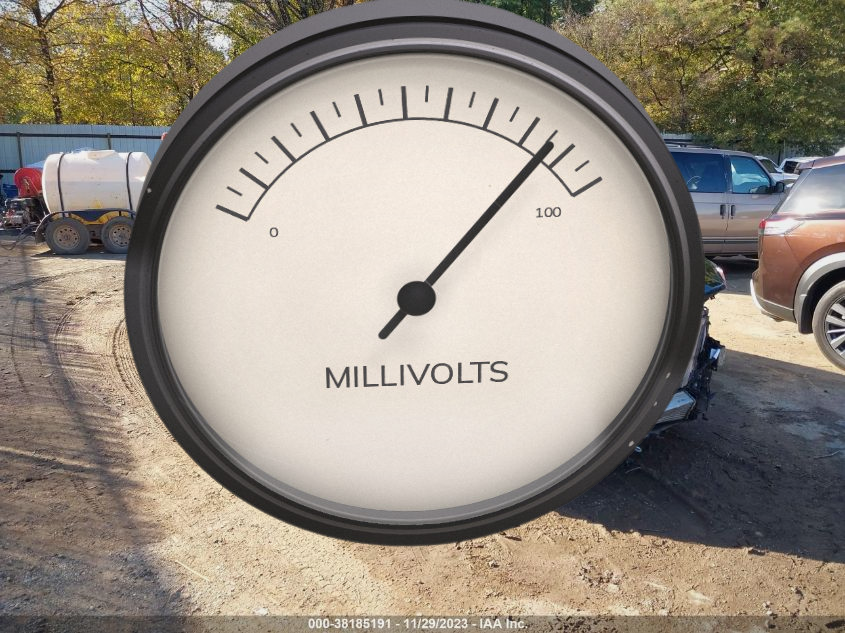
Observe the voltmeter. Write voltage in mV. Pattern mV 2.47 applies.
mV 85
